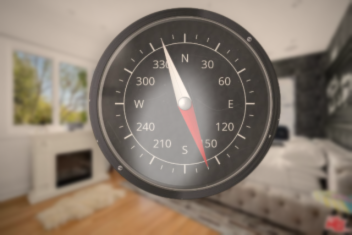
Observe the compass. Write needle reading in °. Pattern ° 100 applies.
° 160
